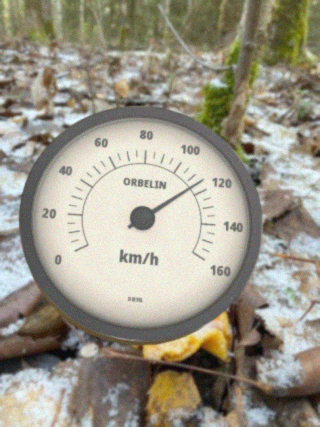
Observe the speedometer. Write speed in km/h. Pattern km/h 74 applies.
km/h 115
